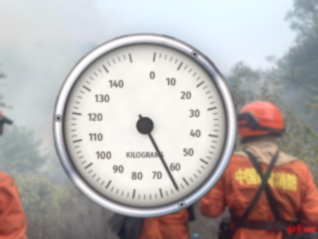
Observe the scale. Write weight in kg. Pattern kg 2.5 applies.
kg 64
